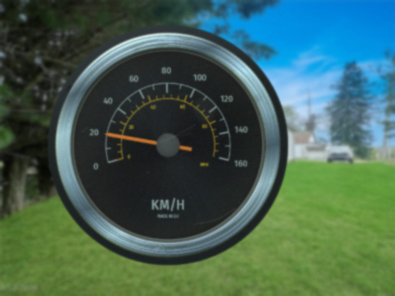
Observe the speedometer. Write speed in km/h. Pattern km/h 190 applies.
km/h 20
